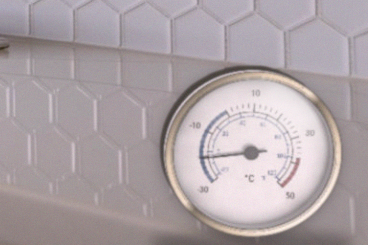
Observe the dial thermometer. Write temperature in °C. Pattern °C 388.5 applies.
°C -20
